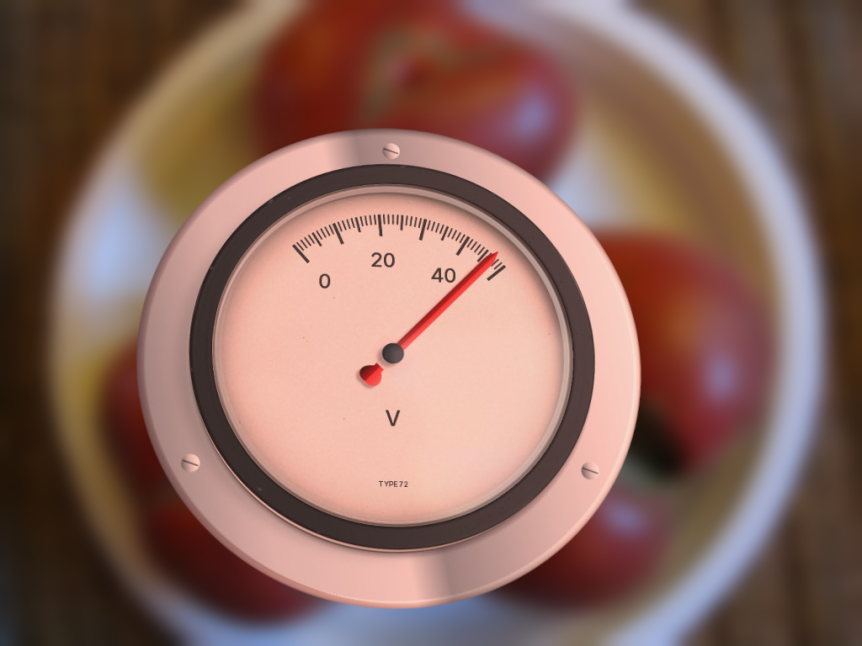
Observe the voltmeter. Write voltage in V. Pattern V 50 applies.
V 47
